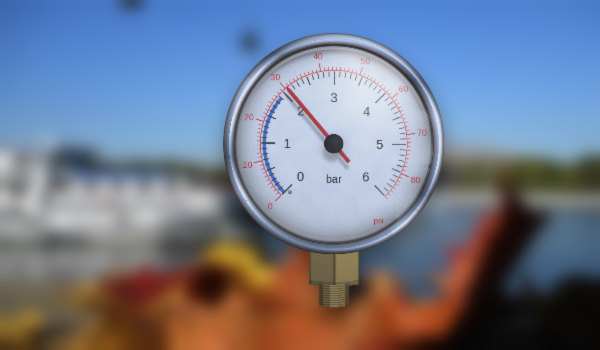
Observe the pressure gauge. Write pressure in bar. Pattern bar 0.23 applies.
bar 2.1
